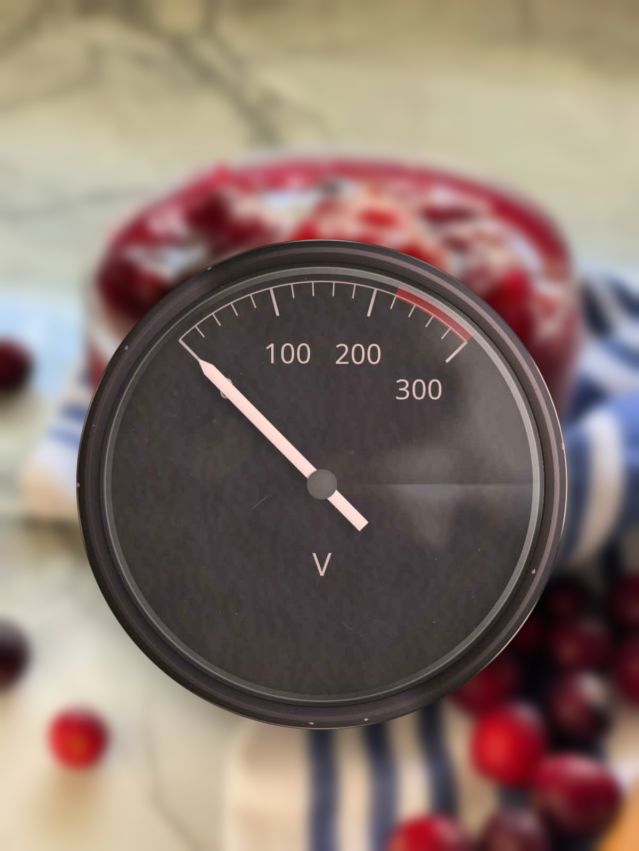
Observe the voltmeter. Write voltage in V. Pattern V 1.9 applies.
V 0
